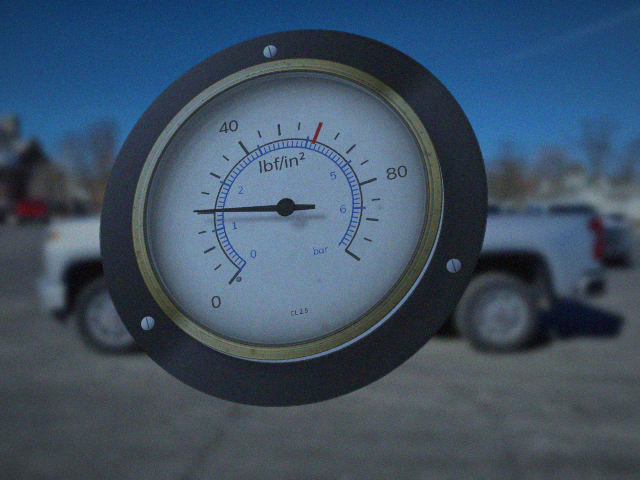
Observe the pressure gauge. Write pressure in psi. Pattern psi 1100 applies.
psi 20
